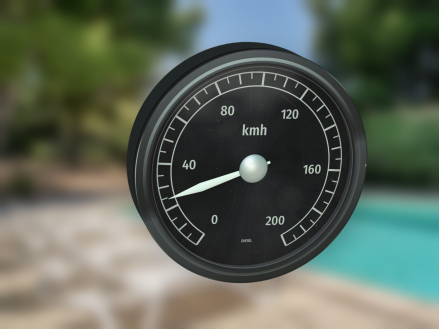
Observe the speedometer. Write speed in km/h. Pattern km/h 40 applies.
km/h 25
